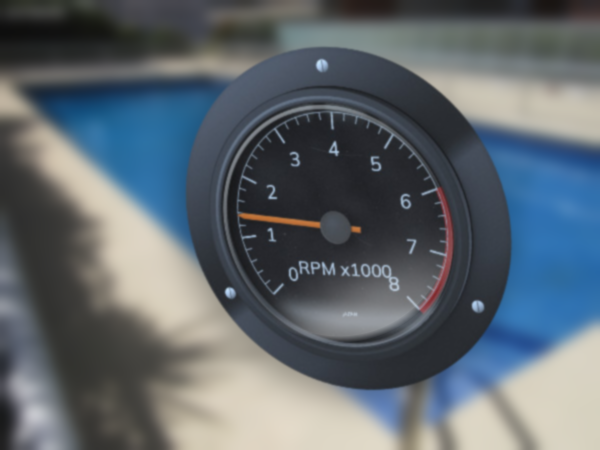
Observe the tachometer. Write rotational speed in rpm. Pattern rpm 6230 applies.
rpm 1400
